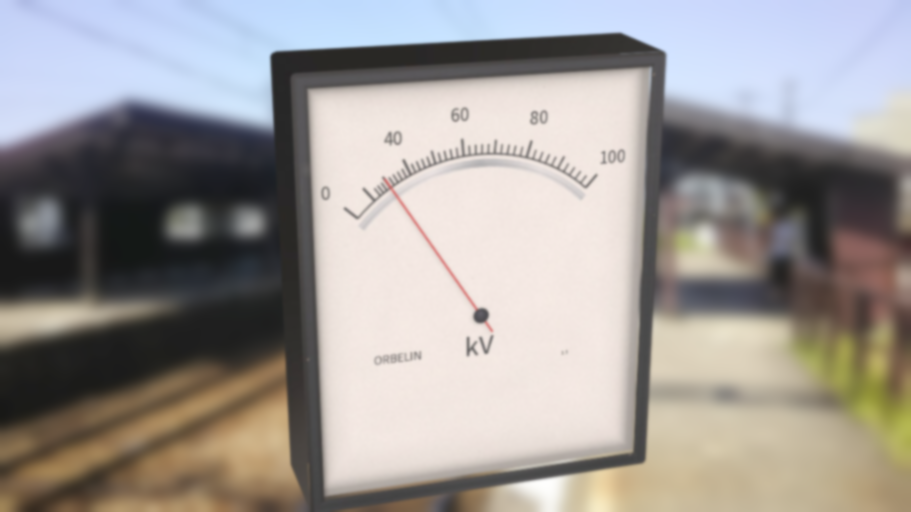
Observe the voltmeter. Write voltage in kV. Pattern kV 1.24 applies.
kV 30
